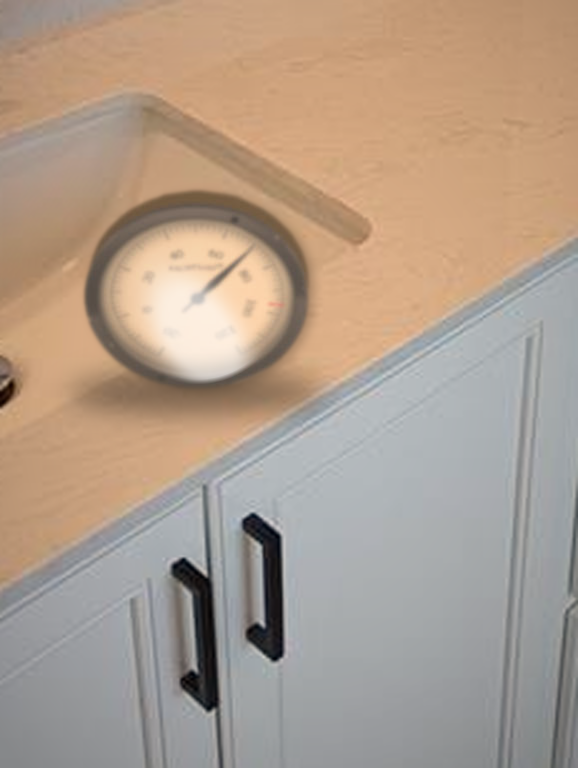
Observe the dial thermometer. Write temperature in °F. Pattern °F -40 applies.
°F 70
